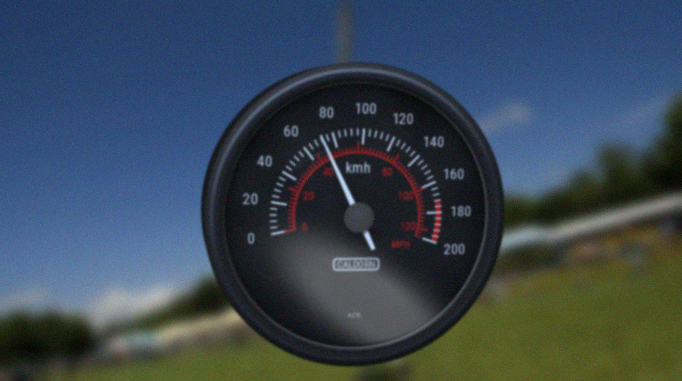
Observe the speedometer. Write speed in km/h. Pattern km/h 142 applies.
km/h 72
